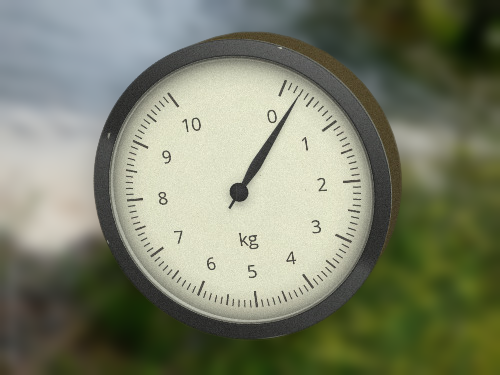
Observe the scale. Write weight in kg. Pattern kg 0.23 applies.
kg 0.3
